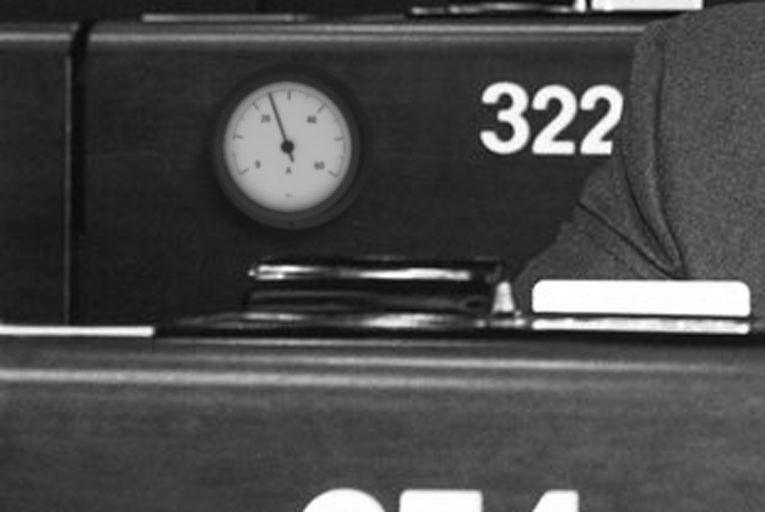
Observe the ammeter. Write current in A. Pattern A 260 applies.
A 25
